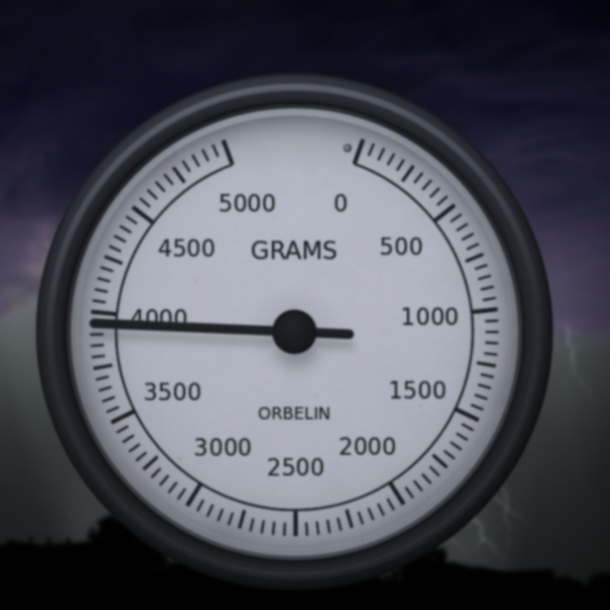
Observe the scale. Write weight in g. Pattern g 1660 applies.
g 3950
